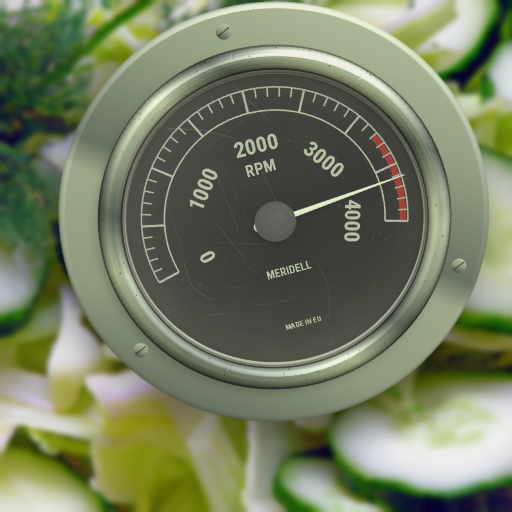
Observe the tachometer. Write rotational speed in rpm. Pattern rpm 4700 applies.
rpm 3600
